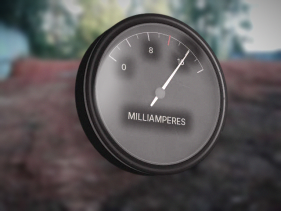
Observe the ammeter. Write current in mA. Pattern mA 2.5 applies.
mA 16
